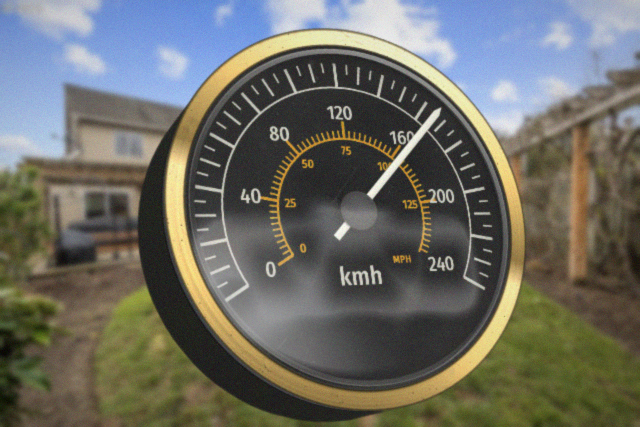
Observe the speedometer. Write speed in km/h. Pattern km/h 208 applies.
km/h 165
